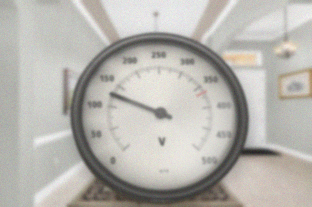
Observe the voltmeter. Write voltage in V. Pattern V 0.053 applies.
V 125
